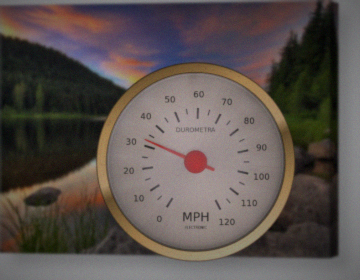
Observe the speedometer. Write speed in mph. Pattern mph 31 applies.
mph 32.5
